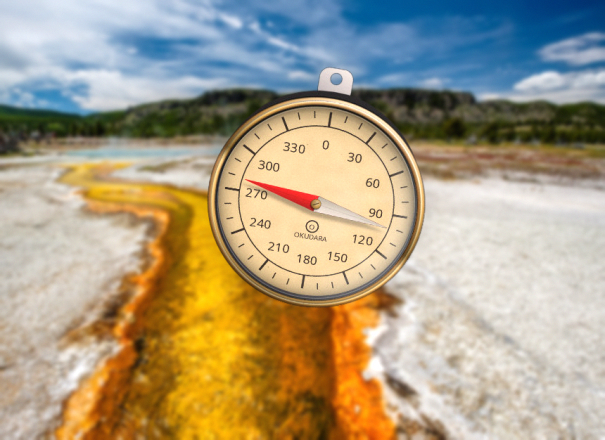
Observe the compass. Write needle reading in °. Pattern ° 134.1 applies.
° 280
